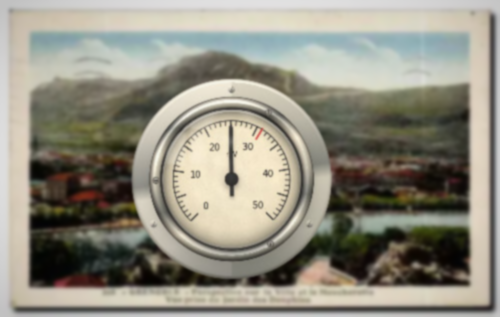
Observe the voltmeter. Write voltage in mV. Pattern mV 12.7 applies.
mV 25
